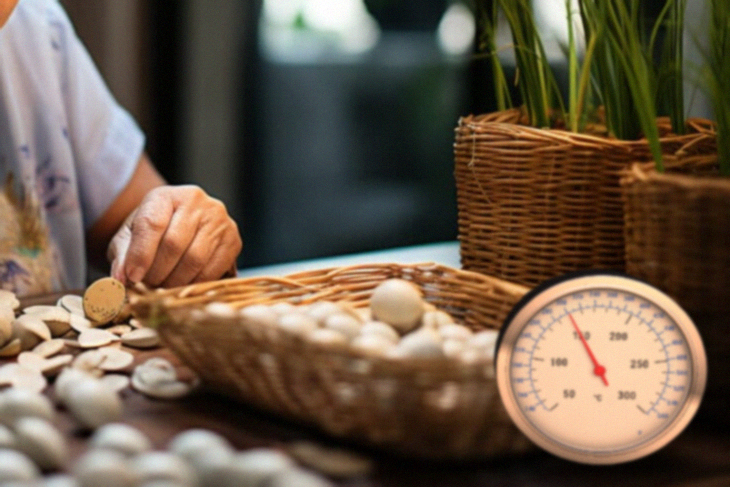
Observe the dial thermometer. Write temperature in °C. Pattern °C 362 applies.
°C 150
